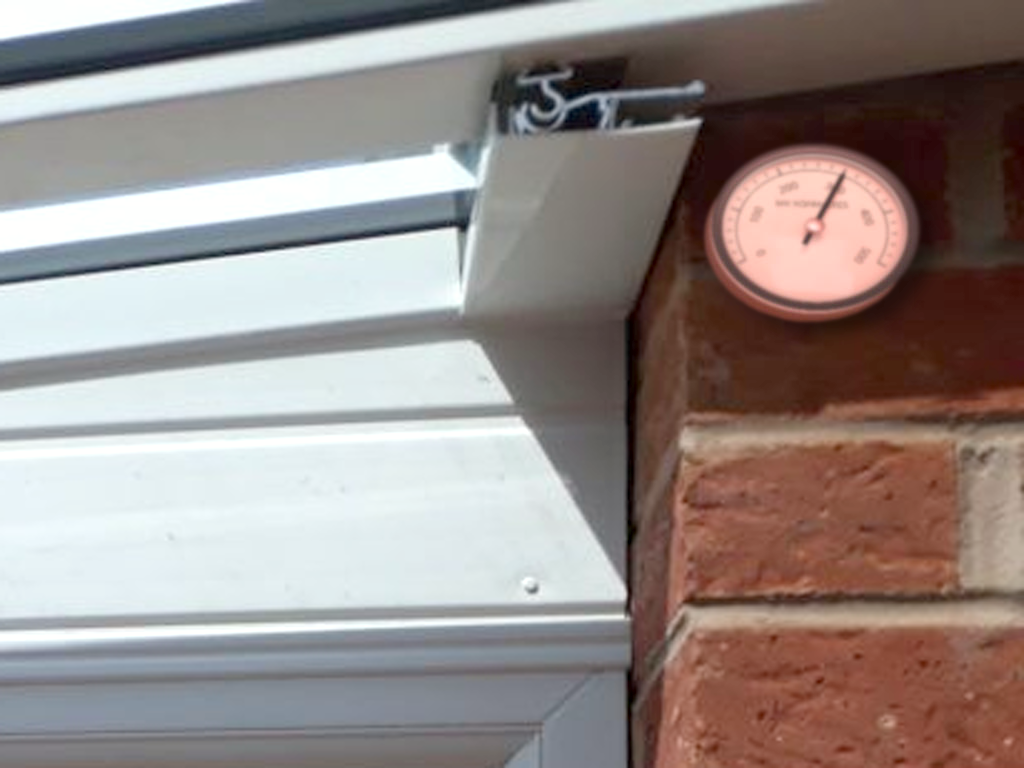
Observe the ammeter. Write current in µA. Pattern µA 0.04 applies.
µA 300
